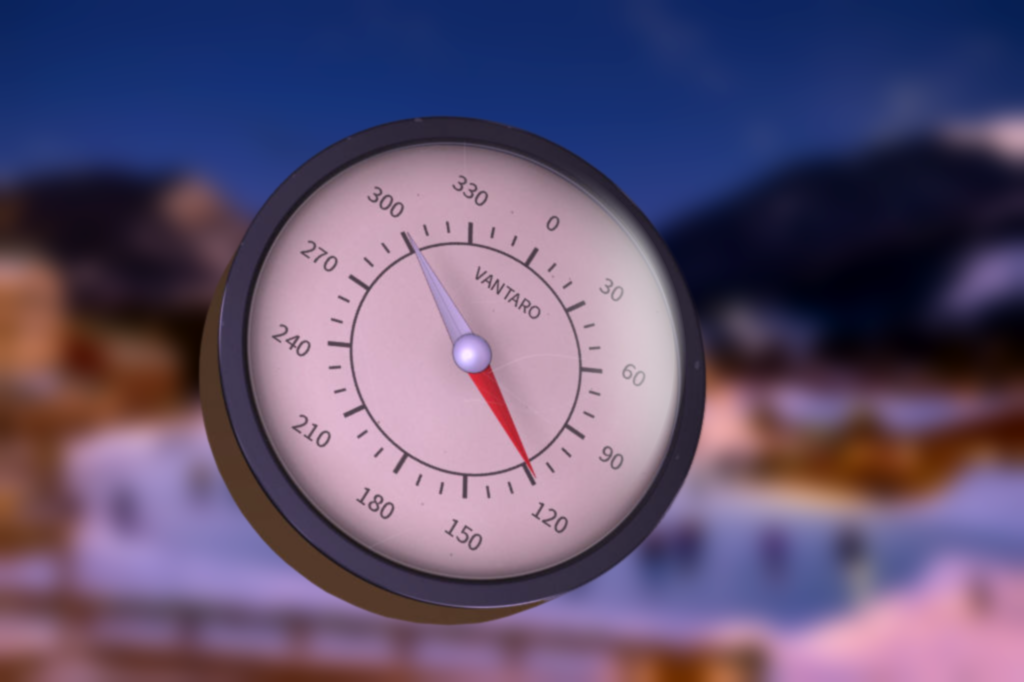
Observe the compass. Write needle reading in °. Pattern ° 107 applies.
° 120
